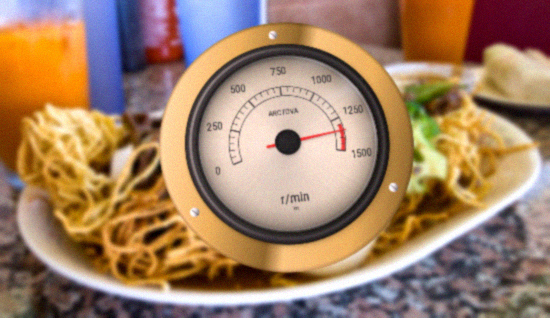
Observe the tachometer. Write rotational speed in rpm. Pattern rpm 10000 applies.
rpm 1350
